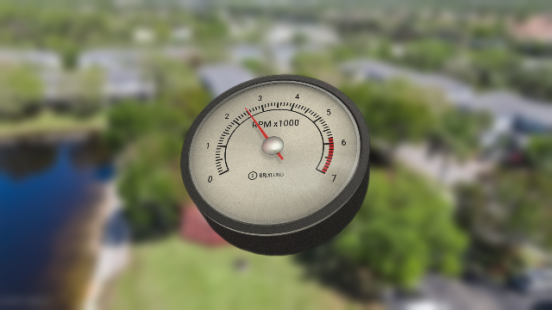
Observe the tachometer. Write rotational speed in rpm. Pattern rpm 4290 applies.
rpm 2500
